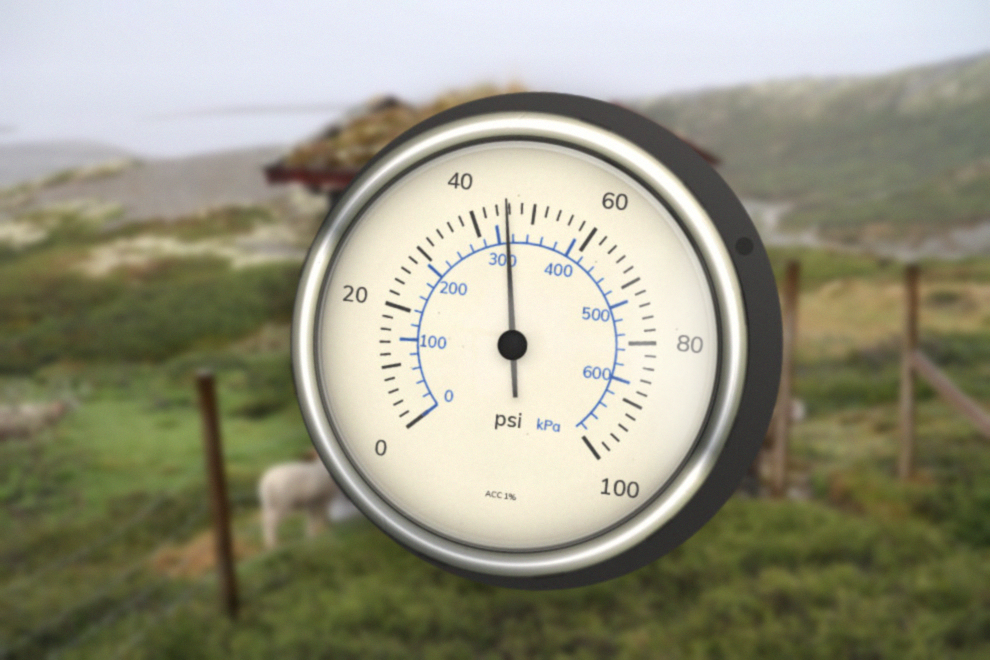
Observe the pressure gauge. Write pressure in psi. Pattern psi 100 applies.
psi 46
